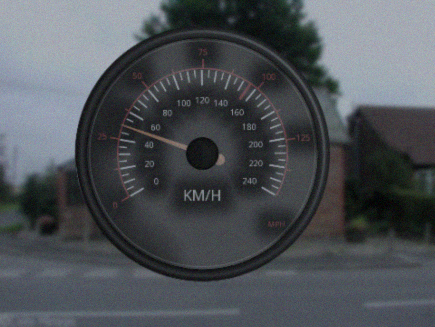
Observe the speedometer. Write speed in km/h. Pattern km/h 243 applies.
km/h 50
